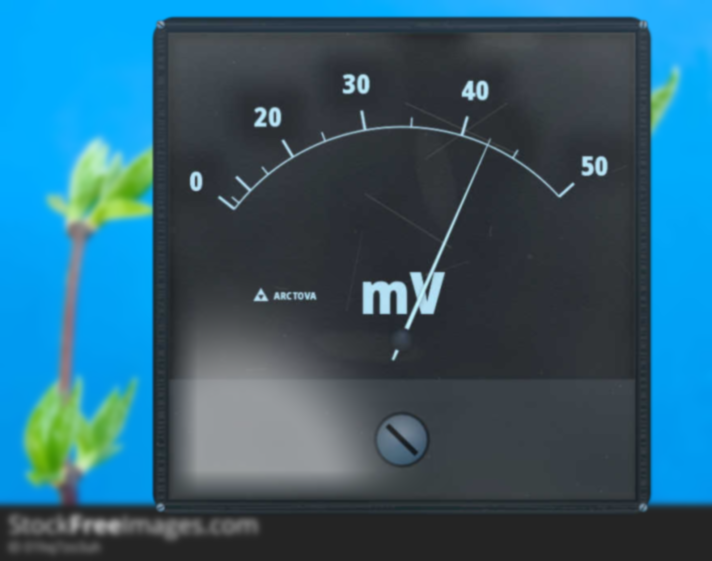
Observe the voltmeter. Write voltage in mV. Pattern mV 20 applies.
mV 42.5
